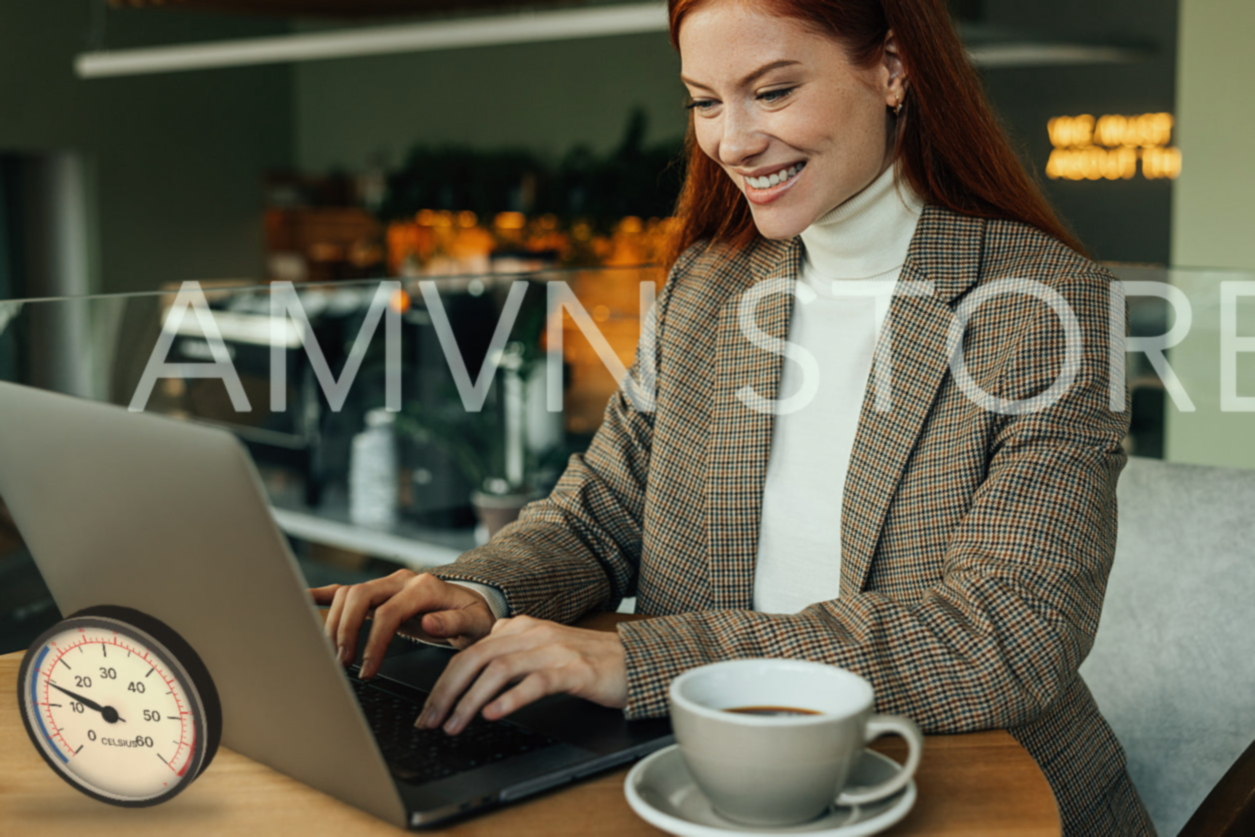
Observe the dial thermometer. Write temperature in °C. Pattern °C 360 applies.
°C 15
